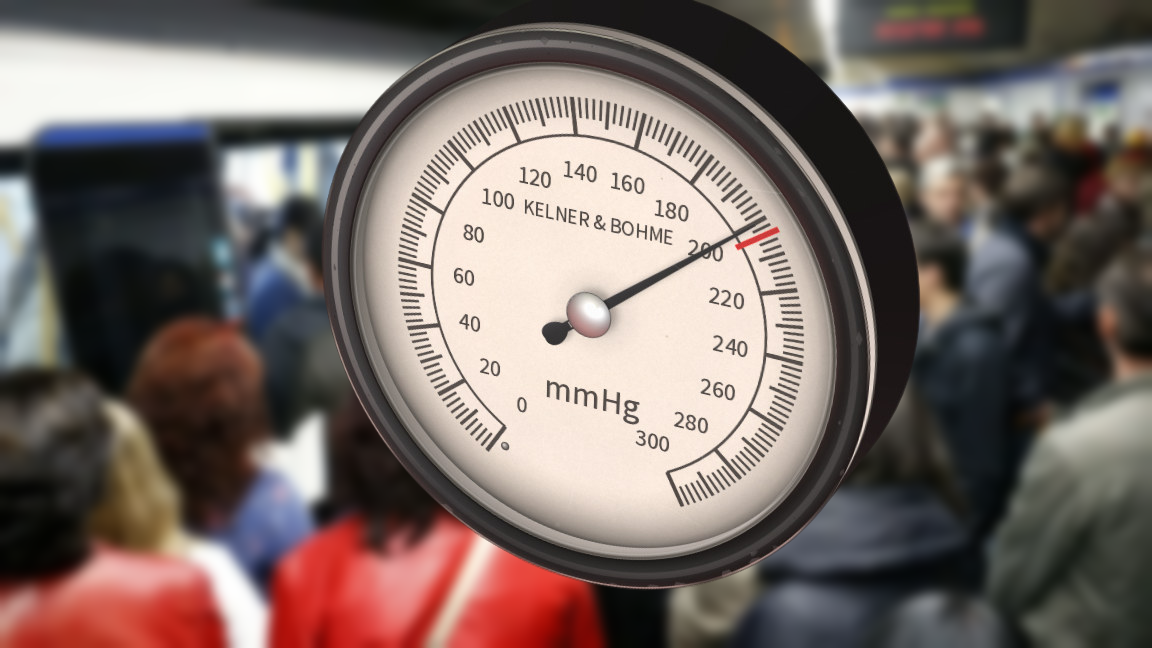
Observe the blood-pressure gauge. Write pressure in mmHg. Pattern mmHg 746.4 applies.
mmHg 200
